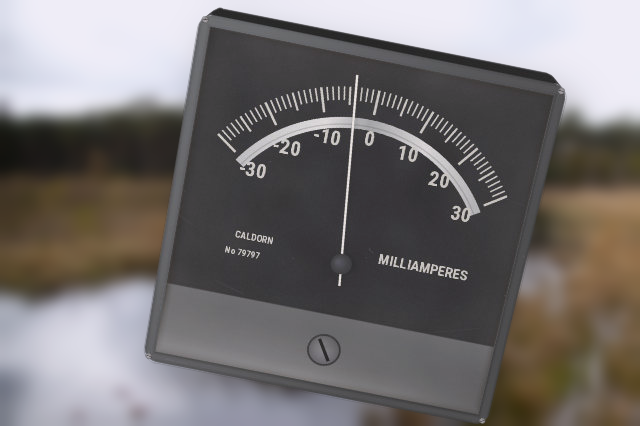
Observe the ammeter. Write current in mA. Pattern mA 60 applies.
mA -4
